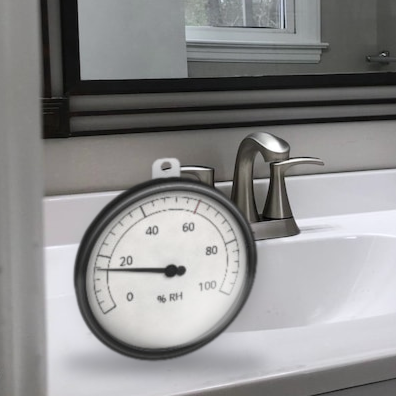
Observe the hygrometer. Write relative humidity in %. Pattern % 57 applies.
% 16
